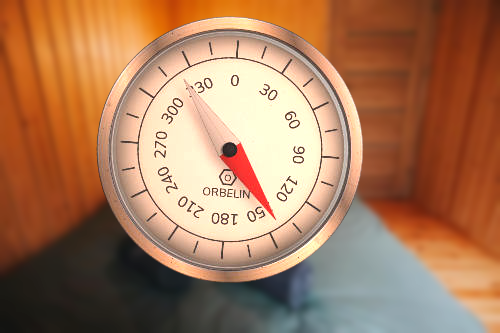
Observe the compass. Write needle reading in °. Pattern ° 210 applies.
° 142.5
